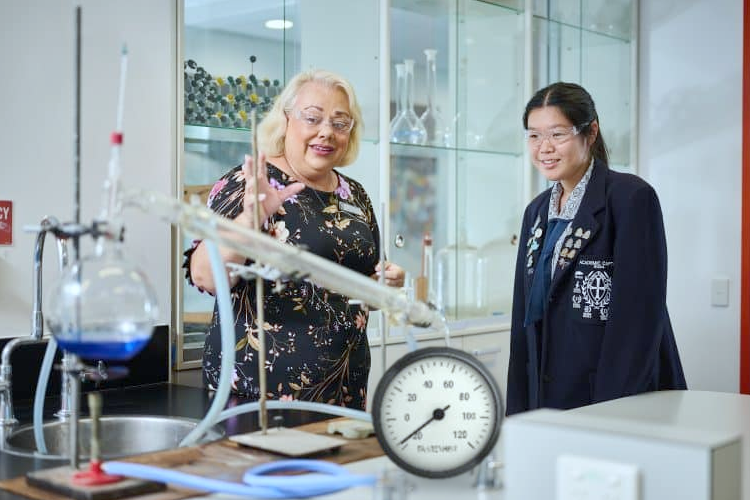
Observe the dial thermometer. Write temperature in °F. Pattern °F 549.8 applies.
°F -16
